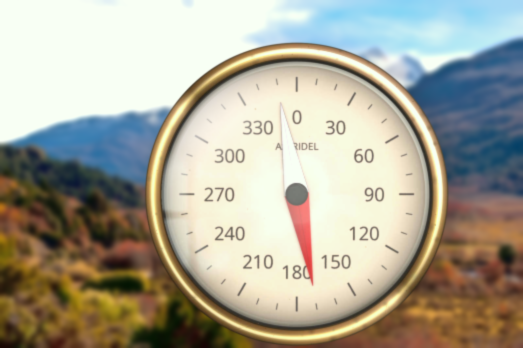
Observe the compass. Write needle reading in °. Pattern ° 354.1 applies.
° 170
